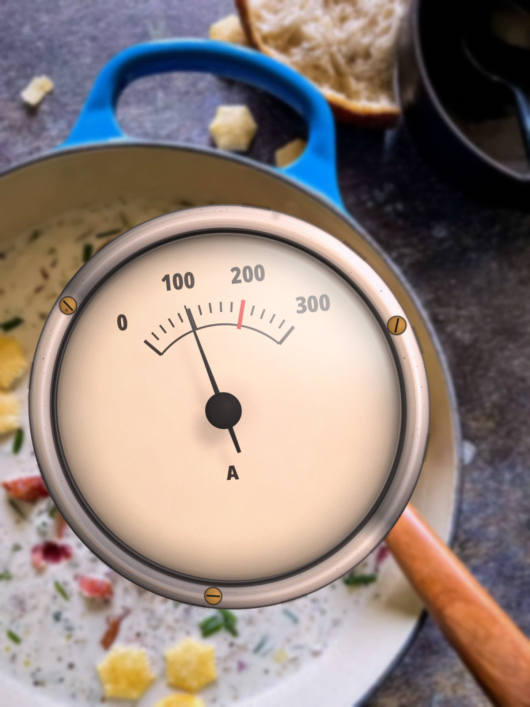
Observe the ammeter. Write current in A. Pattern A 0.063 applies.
A 100
